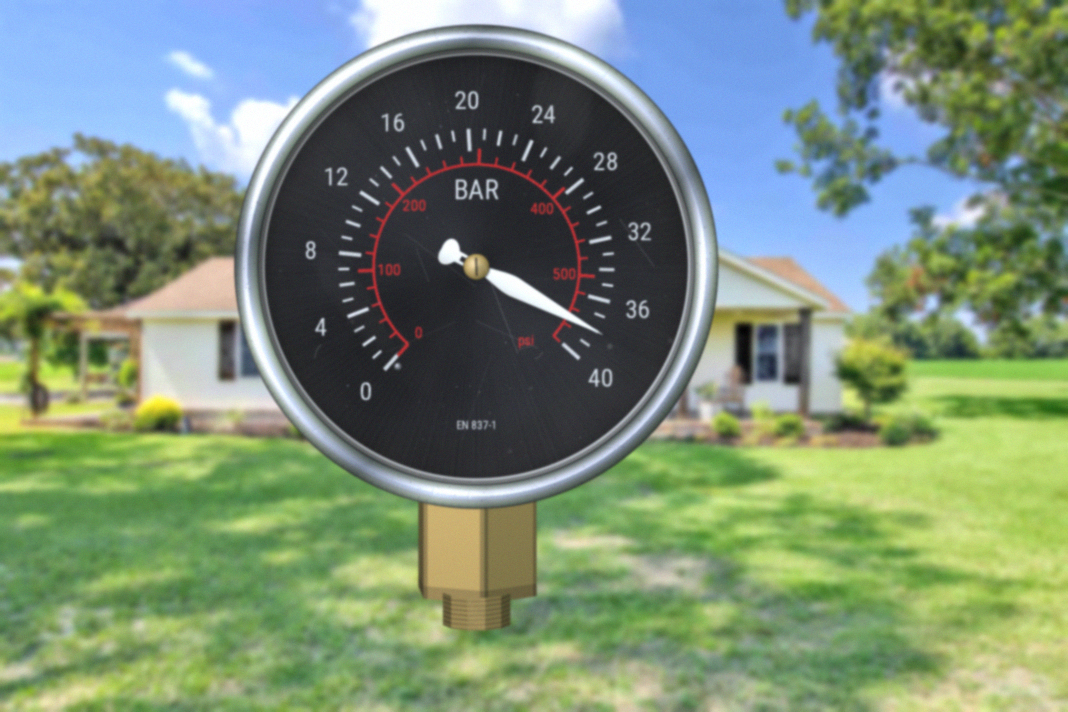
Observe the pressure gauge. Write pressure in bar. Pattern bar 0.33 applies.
bar 38
